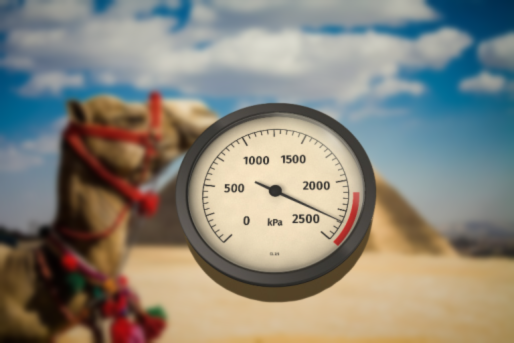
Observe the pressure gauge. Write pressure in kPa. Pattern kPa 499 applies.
kPa 2350
